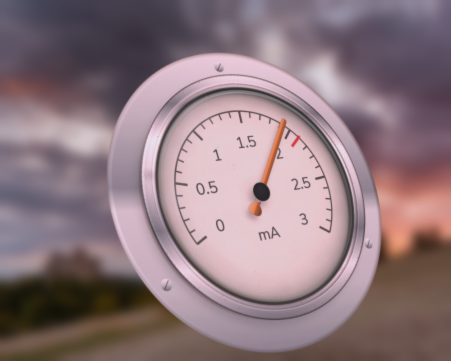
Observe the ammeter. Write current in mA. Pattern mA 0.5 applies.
mA 1.9
